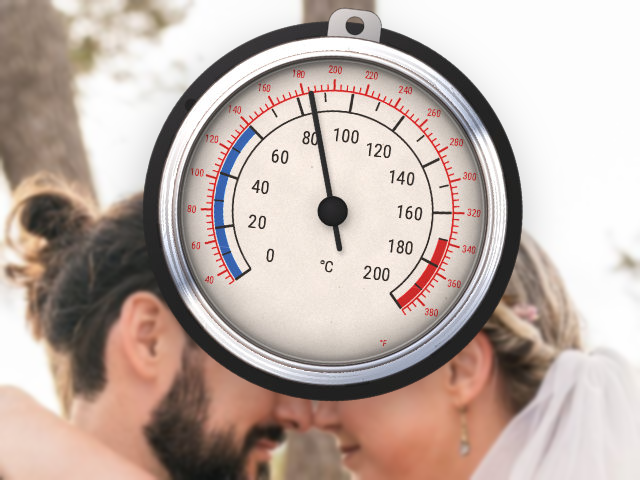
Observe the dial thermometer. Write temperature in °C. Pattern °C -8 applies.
°C 85
